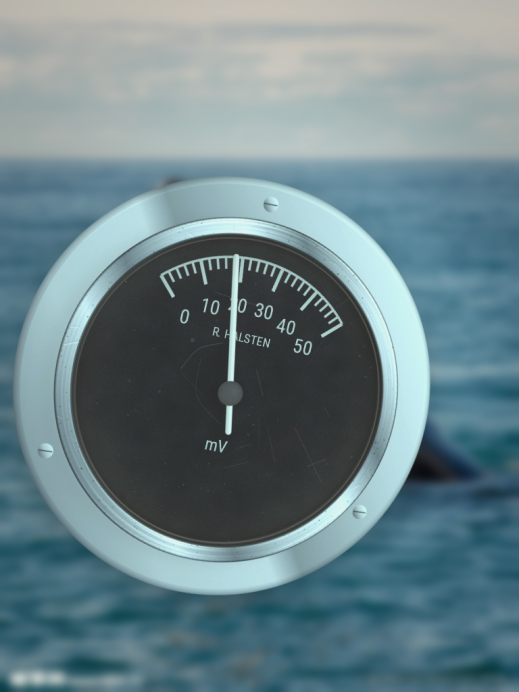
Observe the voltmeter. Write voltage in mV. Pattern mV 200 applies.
mV 18
